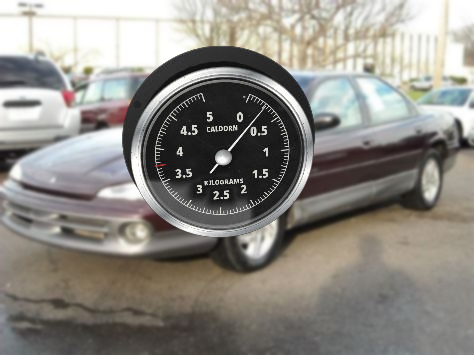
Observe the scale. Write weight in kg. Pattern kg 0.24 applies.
kg 0.25
